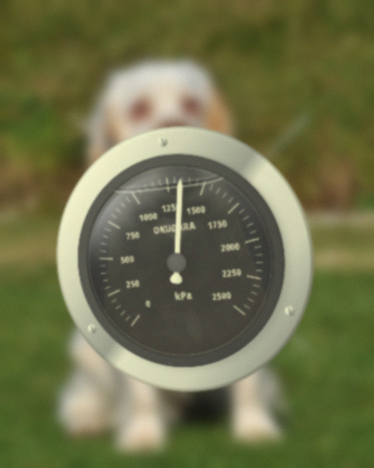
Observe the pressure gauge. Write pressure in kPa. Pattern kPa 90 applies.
kPa 1350
